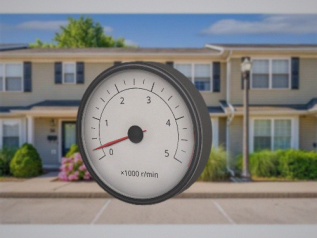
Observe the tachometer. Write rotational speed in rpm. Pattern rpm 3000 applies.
rpm 250
